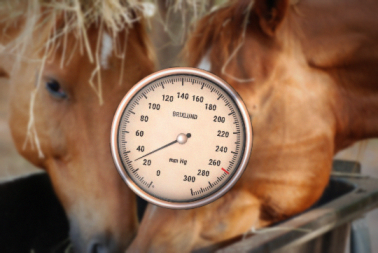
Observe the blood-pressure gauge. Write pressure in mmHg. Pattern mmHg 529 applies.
mmHg 30
